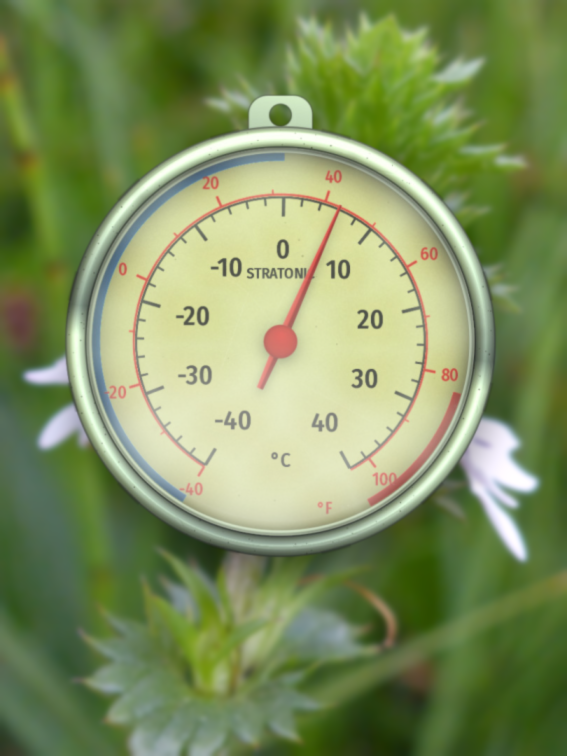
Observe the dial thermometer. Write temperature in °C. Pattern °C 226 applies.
°C 6
